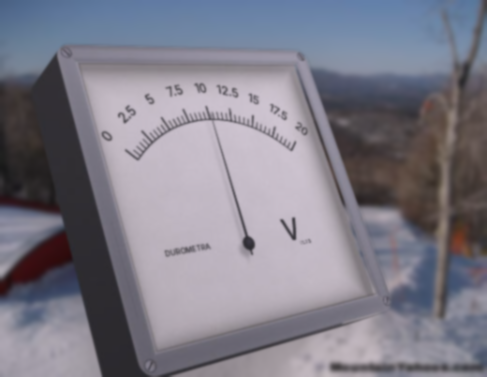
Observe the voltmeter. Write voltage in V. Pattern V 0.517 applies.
V 10
